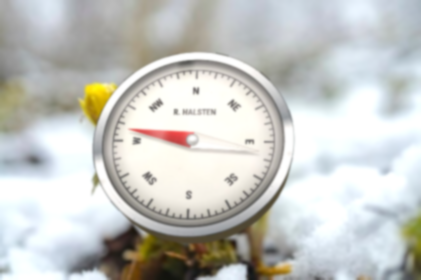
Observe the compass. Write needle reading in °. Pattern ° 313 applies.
° 280
